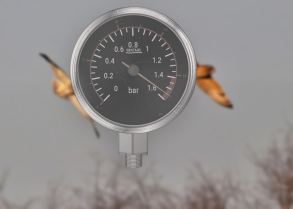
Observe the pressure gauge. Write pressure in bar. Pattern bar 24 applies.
bar 1.55
